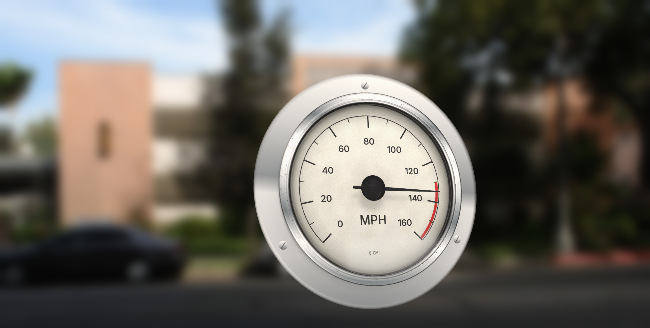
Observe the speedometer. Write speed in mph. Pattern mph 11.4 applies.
mph 135
